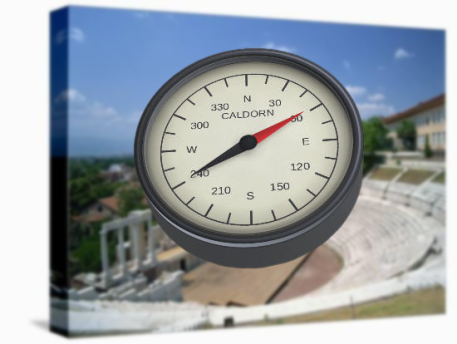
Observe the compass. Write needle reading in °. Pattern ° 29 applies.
° 60
